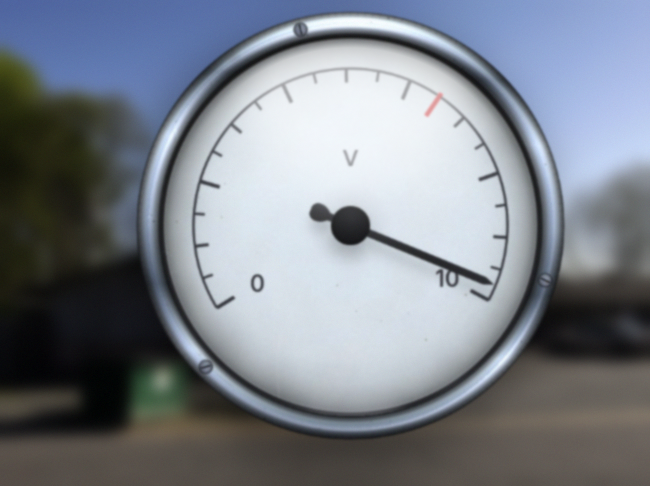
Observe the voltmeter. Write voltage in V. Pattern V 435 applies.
V 9.75
